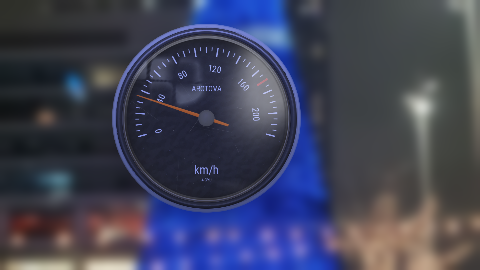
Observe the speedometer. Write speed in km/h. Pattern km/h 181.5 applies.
km/h 35
